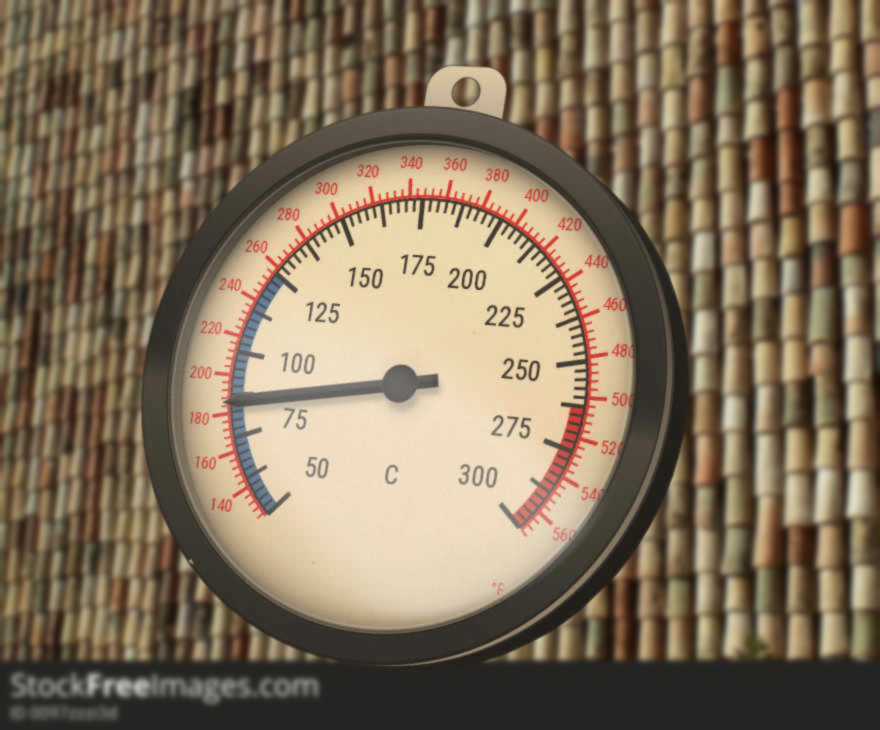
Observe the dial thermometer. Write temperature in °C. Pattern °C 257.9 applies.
°C 85
